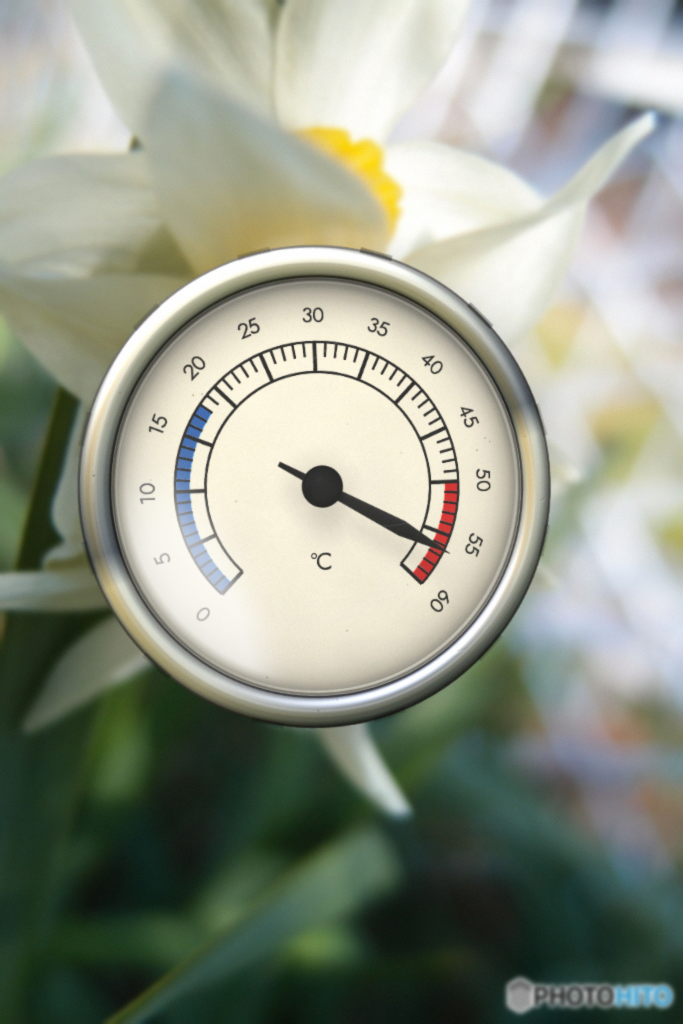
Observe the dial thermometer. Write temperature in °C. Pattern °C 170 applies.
°C 56.5
